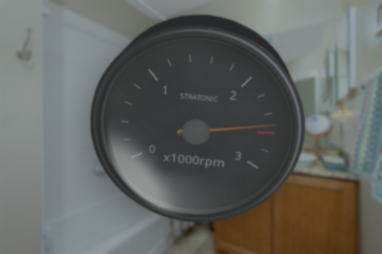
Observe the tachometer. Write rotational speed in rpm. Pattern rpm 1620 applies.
rpm 2500
